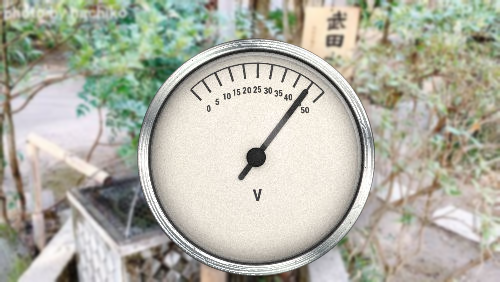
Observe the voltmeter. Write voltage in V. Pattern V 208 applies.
V 45
